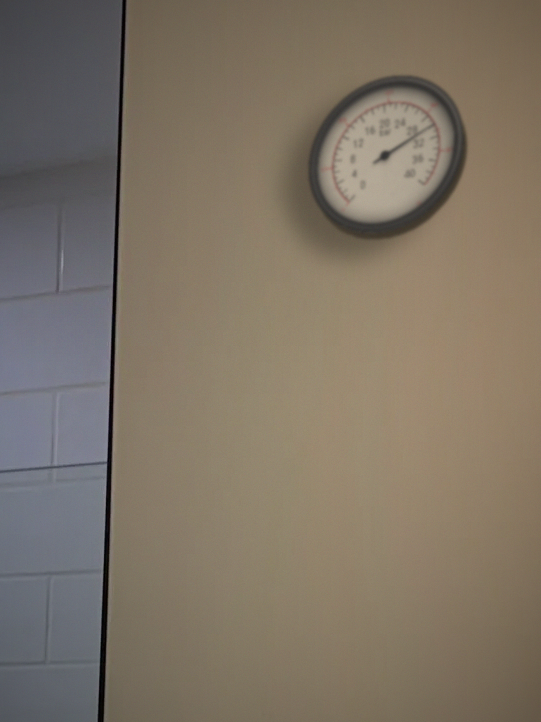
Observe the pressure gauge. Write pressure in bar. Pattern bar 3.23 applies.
bar 30
